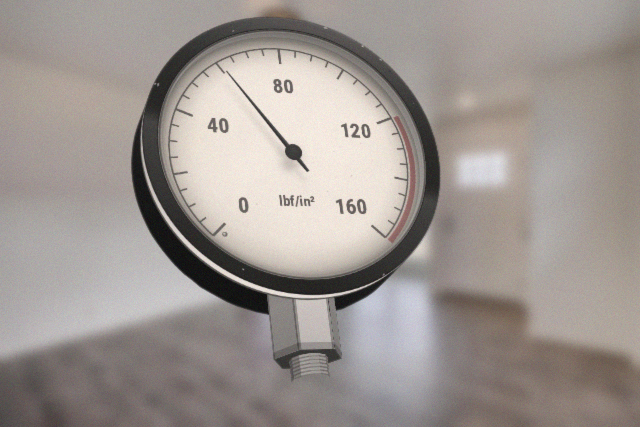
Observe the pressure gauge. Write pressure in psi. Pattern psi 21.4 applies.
psi 60
